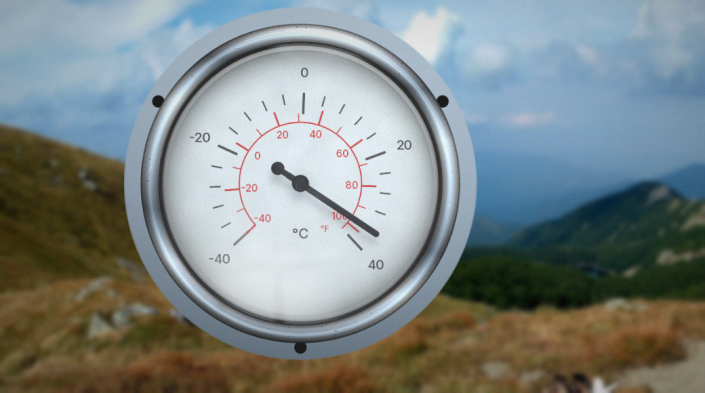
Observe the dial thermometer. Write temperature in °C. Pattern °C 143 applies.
°C 36
